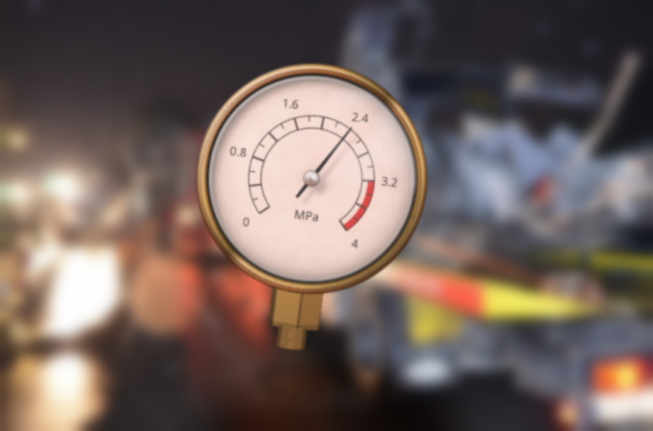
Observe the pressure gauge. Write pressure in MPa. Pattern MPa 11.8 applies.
MPa 2.4
